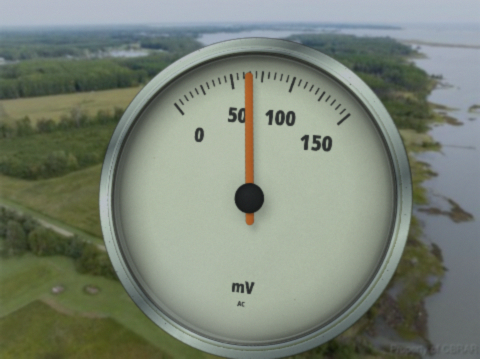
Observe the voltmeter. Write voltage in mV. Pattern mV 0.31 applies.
mV 65
